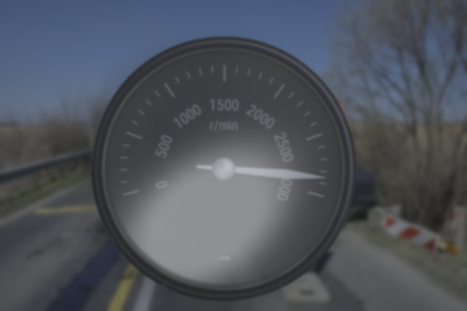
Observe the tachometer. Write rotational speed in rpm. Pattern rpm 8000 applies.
rpm 2850
